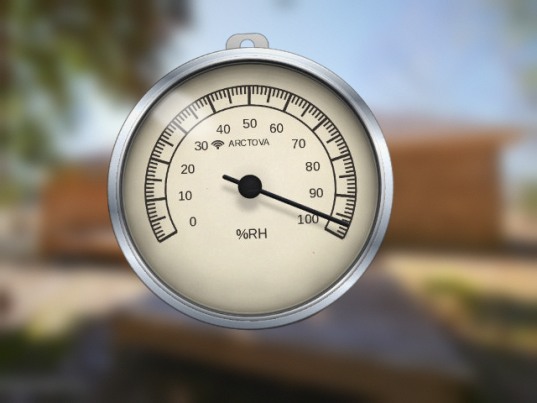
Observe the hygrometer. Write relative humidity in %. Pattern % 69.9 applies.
% 97
